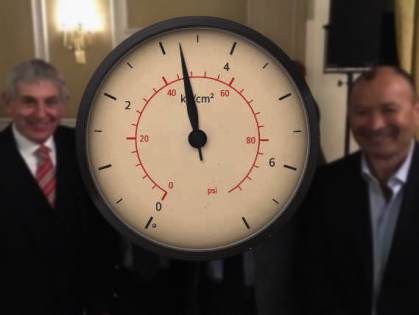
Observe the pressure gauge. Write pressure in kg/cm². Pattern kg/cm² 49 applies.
kg/cm² 3.25
